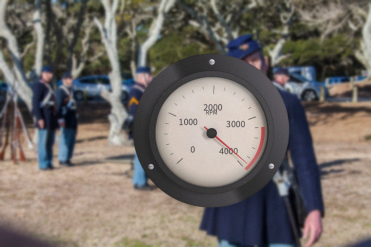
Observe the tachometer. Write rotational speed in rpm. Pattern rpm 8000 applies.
rpm 3900
